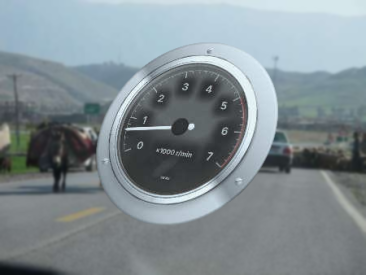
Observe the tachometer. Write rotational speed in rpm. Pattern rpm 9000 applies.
rpm 600
